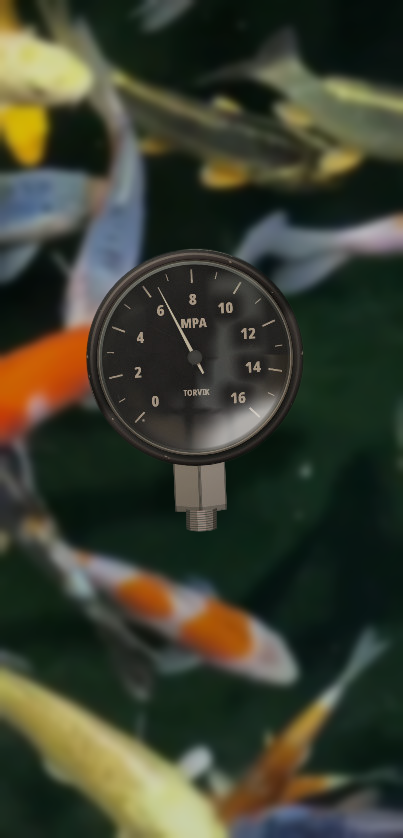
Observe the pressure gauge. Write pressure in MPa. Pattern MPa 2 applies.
MPa 6.5
